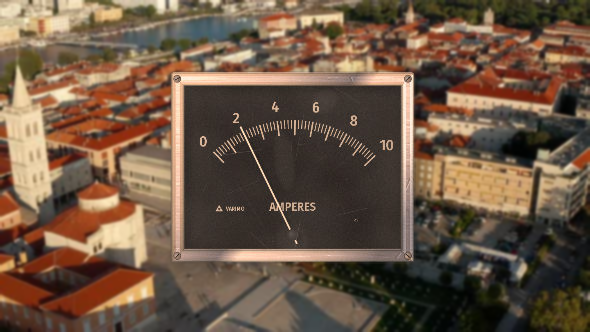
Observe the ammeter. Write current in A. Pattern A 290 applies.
A 2
